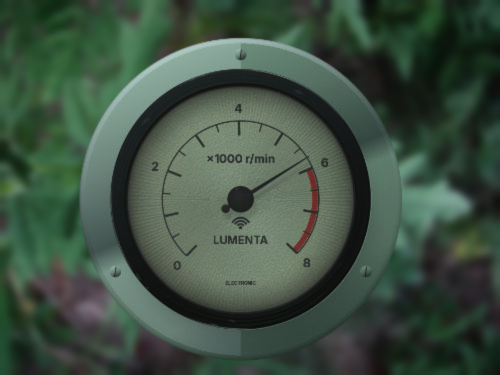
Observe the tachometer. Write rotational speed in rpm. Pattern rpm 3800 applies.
rpm 5750
